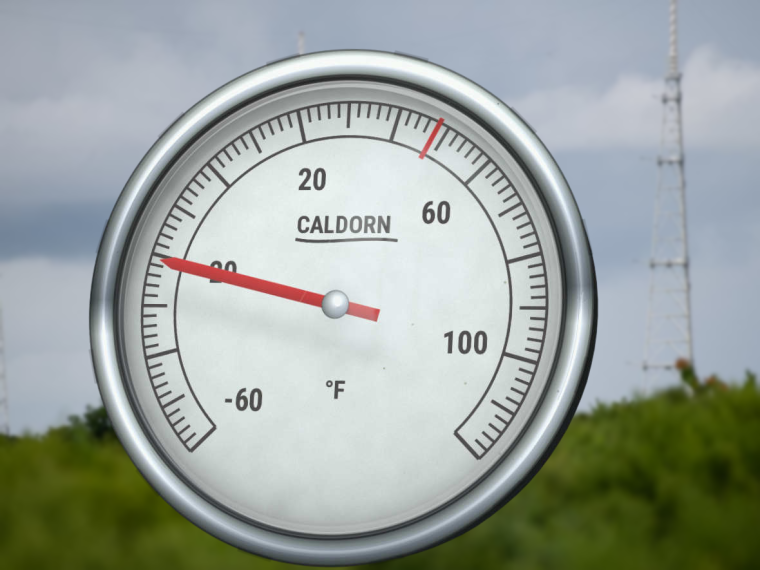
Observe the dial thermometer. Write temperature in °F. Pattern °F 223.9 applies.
°F -21
